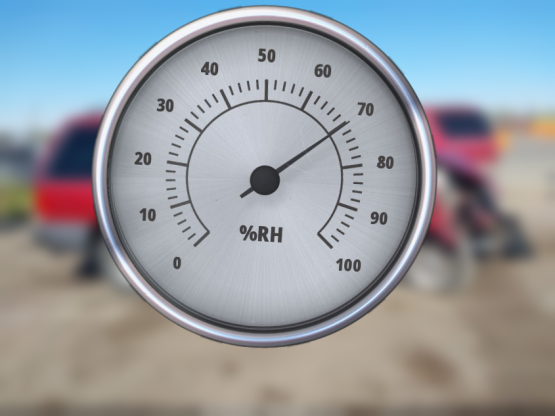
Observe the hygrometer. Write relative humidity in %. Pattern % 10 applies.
% 70
